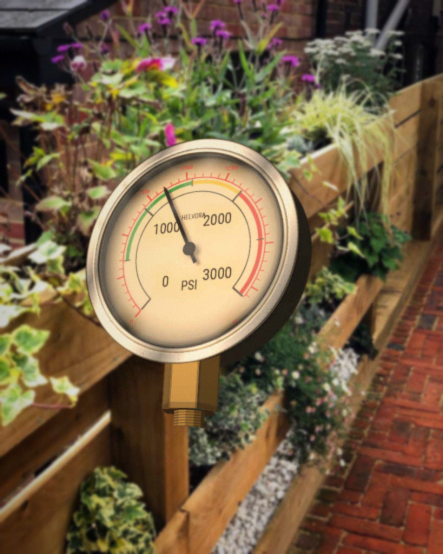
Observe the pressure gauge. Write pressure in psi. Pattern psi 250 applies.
psi 1250
